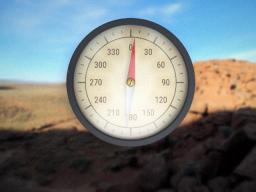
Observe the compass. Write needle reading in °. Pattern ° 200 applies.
° 5
